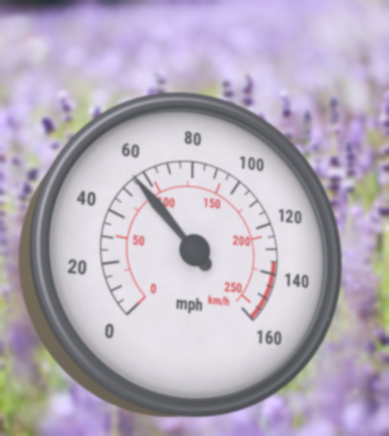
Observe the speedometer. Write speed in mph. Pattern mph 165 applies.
mph 55
